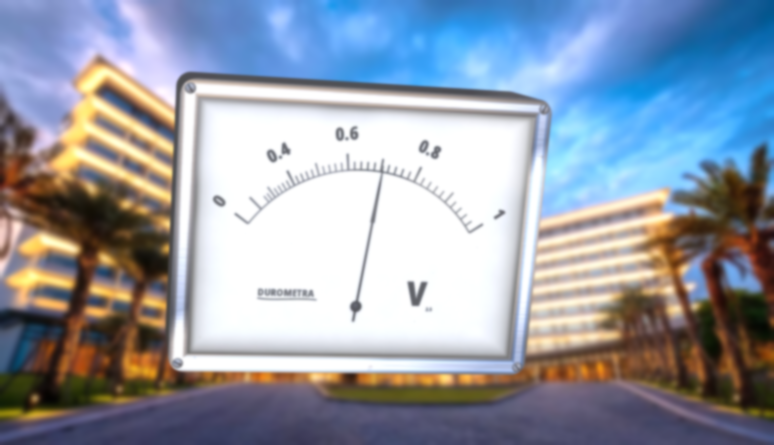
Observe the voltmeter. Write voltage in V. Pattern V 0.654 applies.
V 0.7
